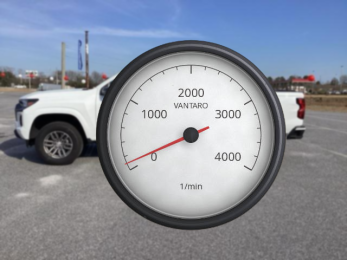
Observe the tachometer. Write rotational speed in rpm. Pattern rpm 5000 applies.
rpm 100
